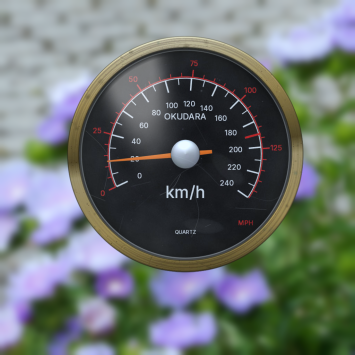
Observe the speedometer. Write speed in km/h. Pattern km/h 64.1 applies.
km/h 20
